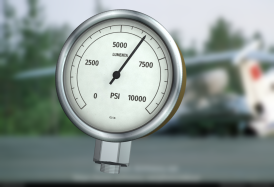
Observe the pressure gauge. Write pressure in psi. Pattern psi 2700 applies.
psi 6250
